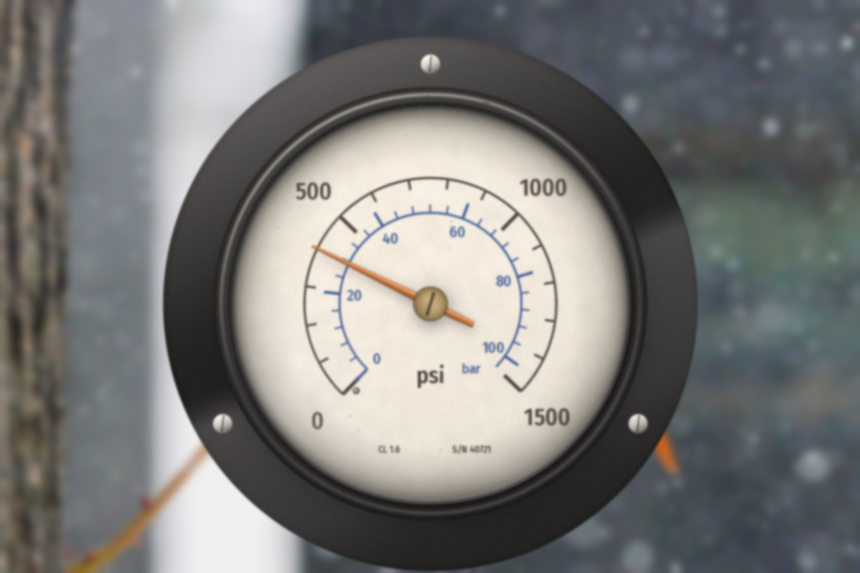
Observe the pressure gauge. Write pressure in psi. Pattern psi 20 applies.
psi 400
